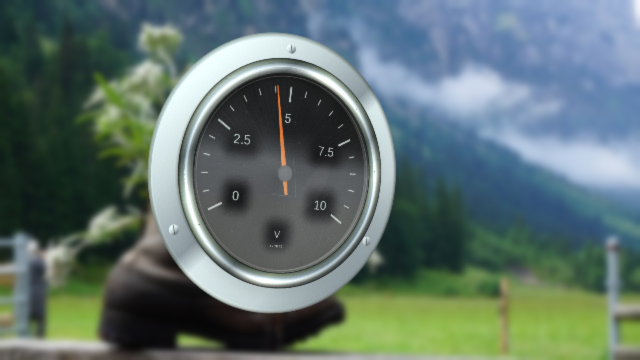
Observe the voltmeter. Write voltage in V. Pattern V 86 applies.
V 4.5
